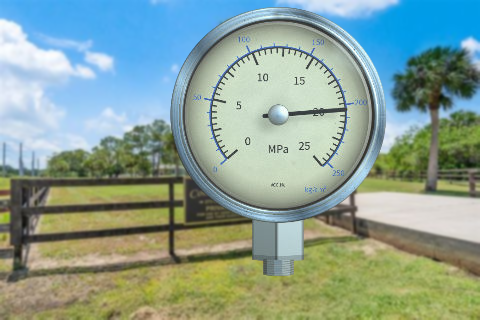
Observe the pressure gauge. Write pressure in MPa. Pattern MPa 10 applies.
MPa 20
